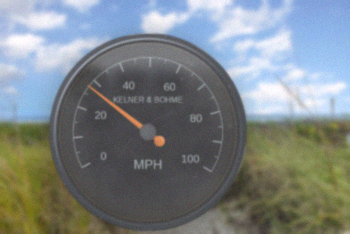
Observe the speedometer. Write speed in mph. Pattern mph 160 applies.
mph 27.5
